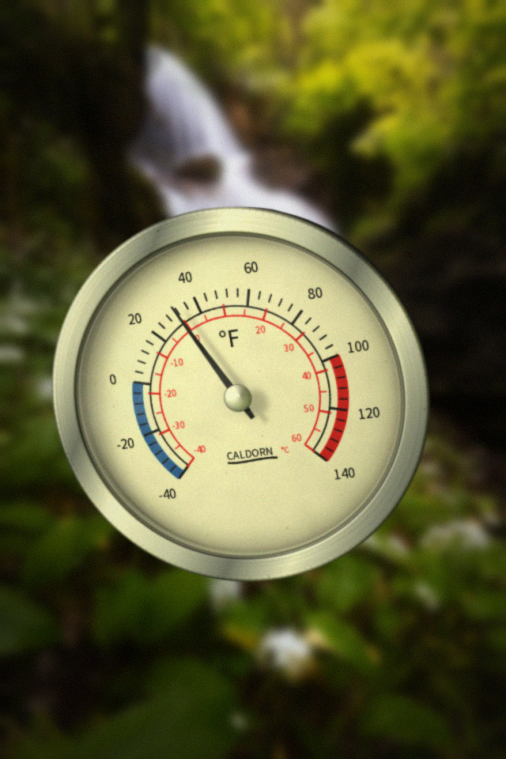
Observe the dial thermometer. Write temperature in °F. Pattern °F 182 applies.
°F 32
